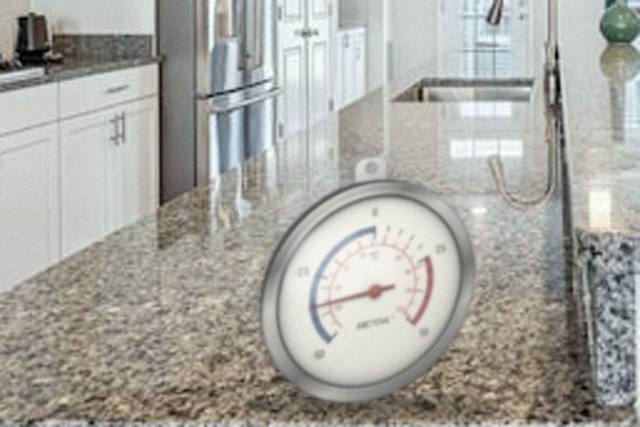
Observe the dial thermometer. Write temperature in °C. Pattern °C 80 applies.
°C -35
